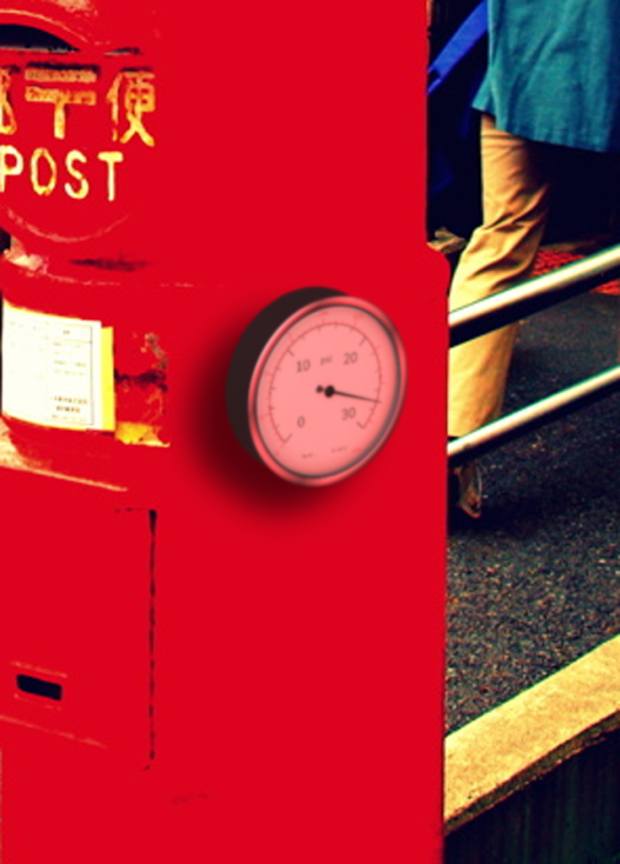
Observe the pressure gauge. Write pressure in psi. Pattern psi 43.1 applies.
psi 27
